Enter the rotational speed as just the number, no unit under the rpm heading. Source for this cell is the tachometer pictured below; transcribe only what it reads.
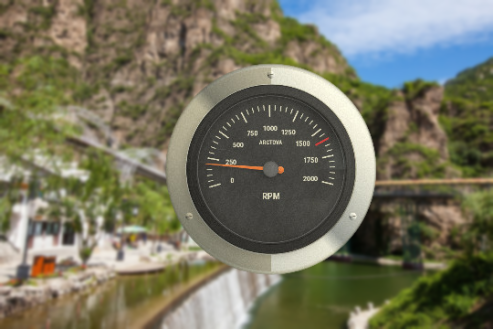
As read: 200
